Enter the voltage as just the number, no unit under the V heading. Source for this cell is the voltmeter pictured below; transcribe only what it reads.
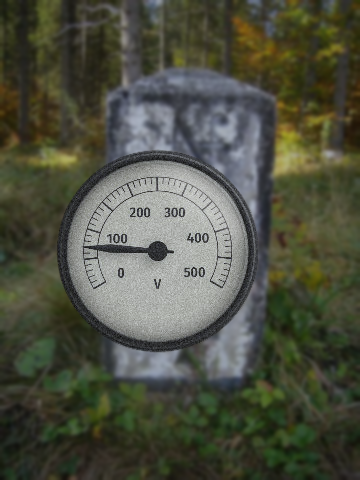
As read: 70
